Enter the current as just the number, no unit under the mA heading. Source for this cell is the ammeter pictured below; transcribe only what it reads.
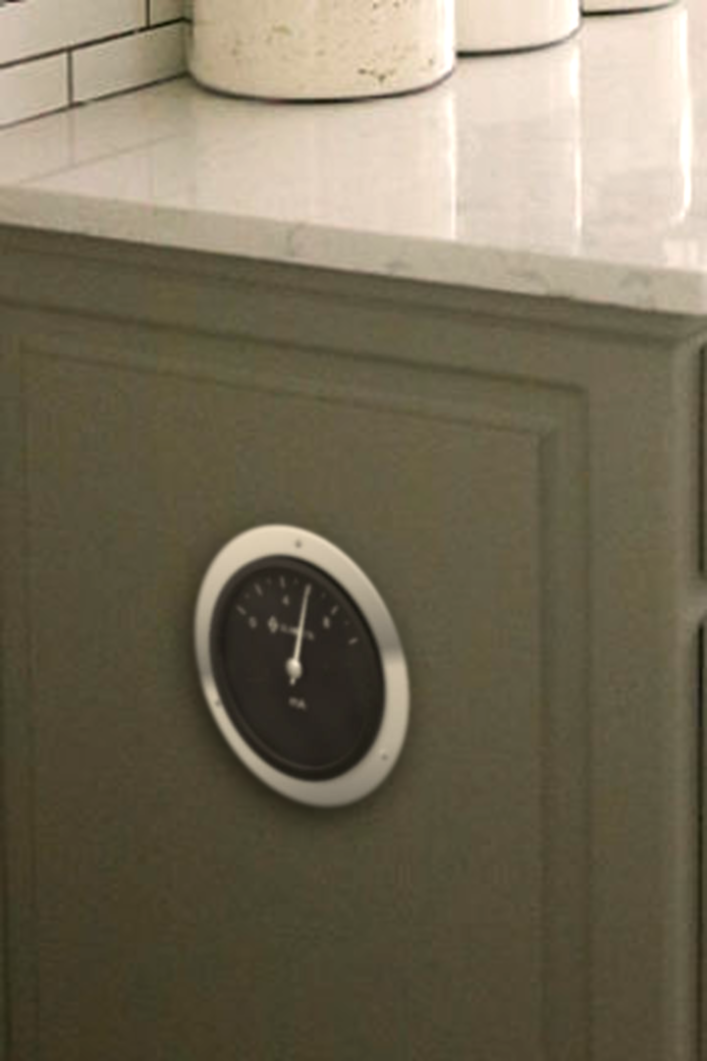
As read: 6
